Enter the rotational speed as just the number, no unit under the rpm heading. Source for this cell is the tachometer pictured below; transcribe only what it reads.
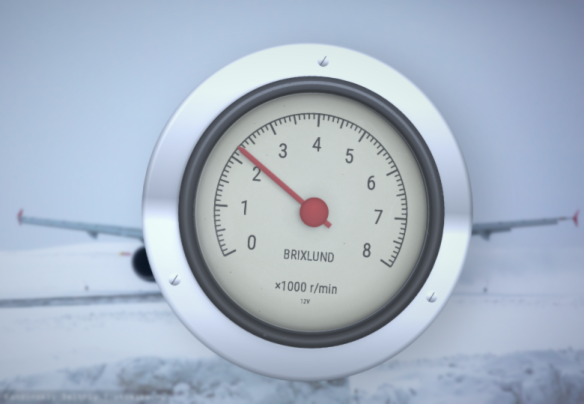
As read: 2200
